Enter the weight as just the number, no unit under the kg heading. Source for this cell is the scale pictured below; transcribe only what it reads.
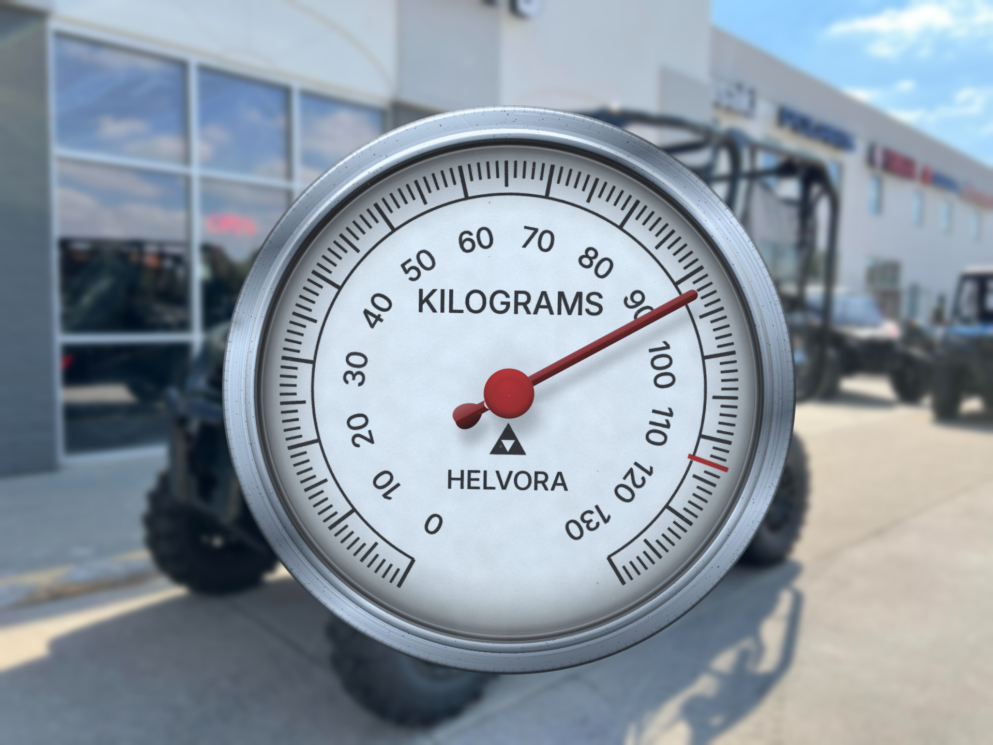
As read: 92
